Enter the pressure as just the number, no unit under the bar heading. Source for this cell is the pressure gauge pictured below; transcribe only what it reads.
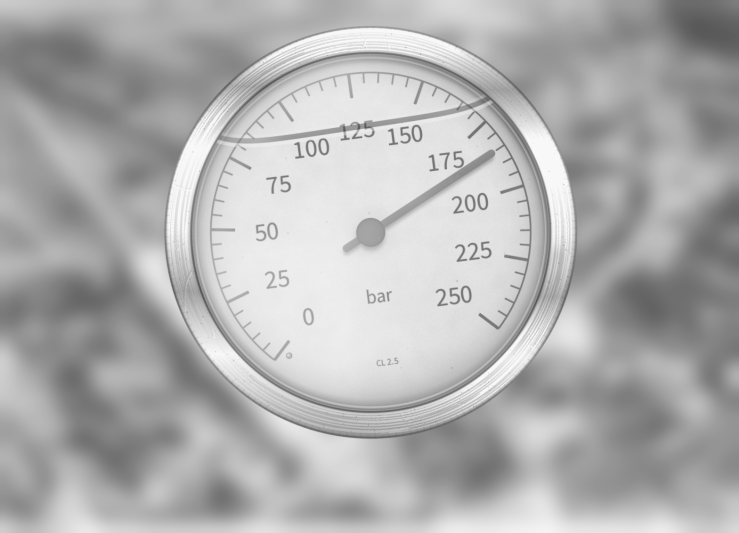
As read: 185
